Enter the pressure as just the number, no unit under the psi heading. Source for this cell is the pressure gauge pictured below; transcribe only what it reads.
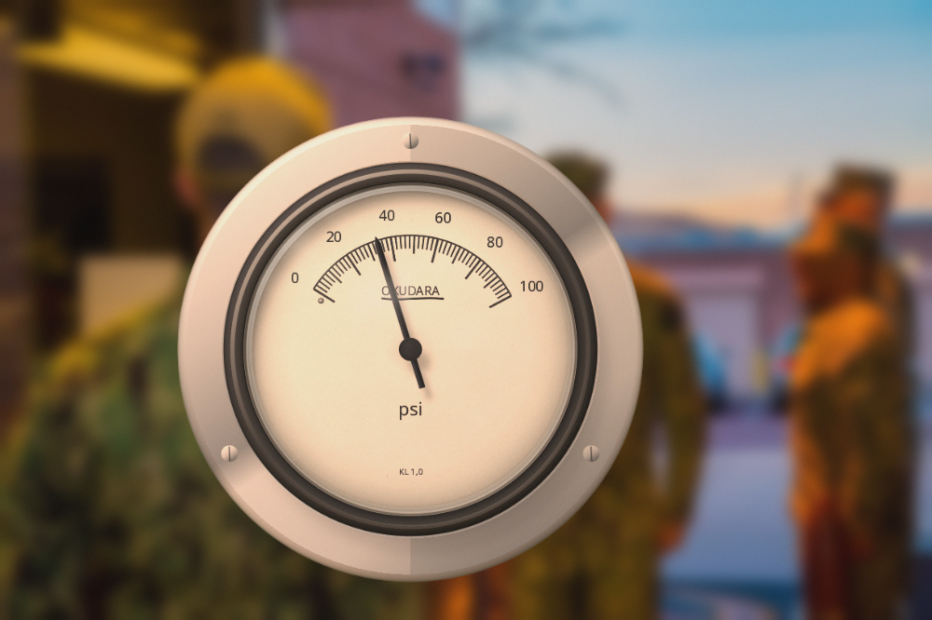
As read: 34
